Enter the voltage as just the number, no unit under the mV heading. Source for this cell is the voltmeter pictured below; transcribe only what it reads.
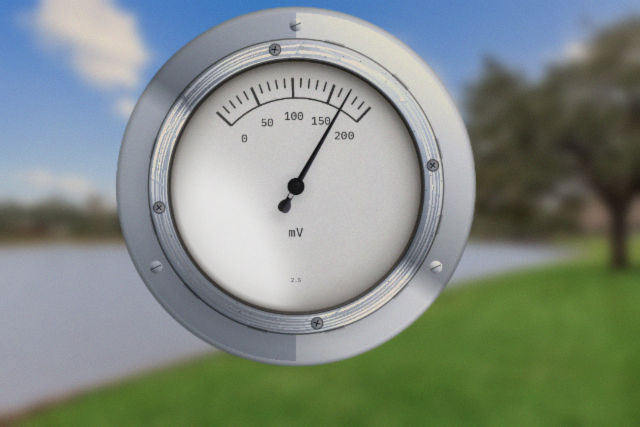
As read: 170
